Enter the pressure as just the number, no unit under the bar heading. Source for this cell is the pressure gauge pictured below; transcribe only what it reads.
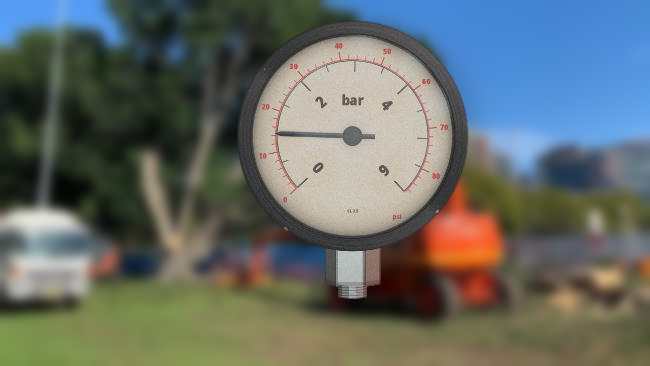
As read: 1
